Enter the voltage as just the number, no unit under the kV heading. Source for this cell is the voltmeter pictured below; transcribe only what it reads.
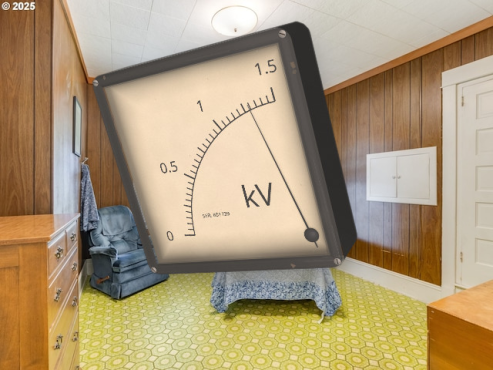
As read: 1.3
